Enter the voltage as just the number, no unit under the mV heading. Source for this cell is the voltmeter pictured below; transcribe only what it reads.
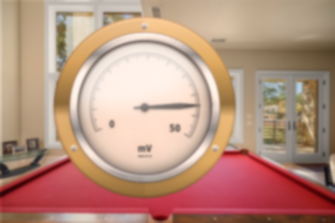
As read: 42.5
